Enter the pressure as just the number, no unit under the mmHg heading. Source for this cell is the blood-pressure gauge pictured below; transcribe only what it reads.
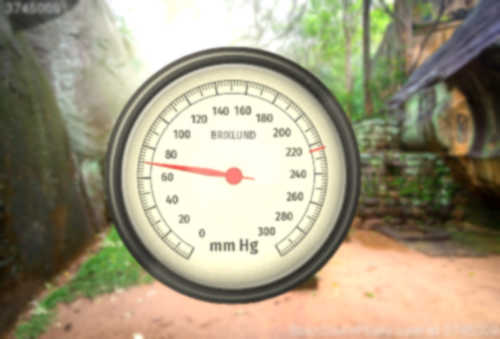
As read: 70
